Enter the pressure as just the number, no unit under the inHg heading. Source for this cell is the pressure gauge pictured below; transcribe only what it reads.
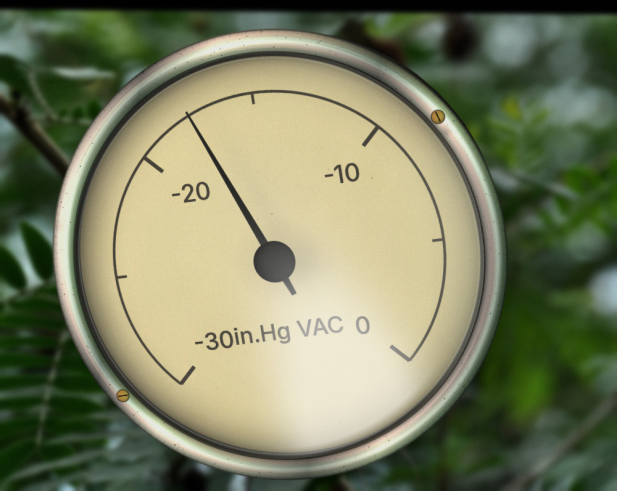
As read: -17.5
